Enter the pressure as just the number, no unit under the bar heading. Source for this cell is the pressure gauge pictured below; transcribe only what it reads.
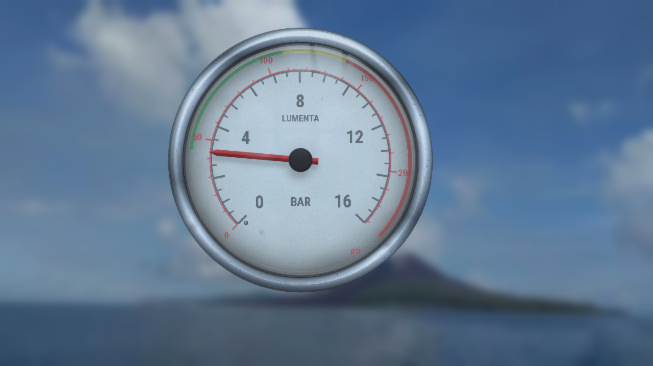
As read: 3
